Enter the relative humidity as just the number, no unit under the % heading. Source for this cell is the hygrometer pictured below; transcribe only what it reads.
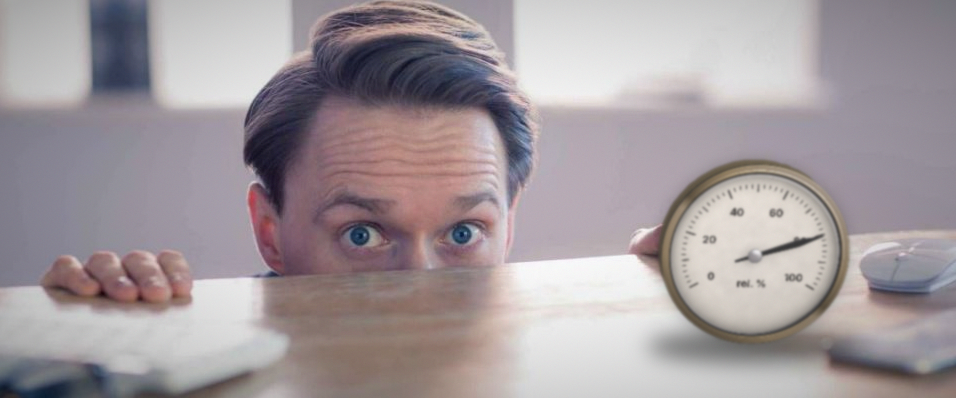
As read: 80
